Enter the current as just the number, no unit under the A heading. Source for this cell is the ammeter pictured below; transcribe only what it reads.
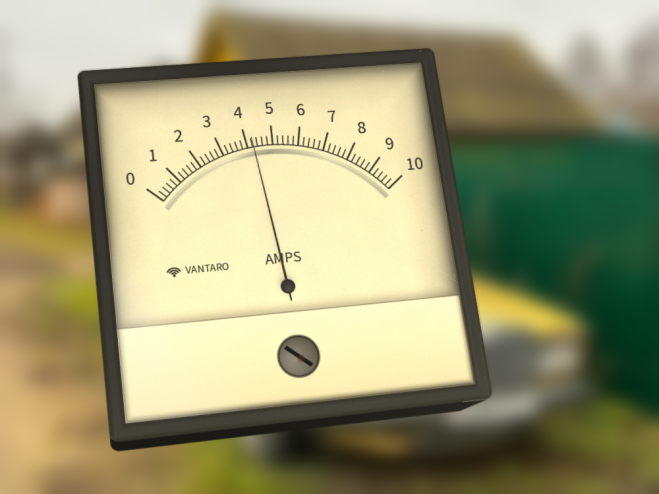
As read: 4.2
